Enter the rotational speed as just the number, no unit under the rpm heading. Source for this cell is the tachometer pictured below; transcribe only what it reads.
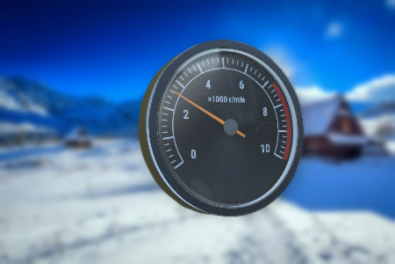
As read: 2600
